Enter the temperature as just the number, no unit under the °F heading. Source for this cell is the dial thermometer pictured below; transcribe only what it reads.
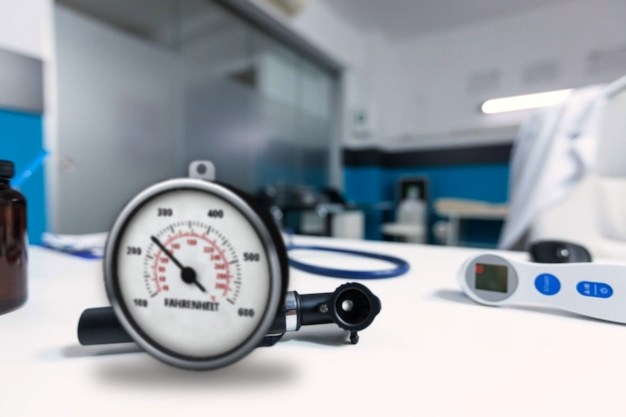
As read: 250
